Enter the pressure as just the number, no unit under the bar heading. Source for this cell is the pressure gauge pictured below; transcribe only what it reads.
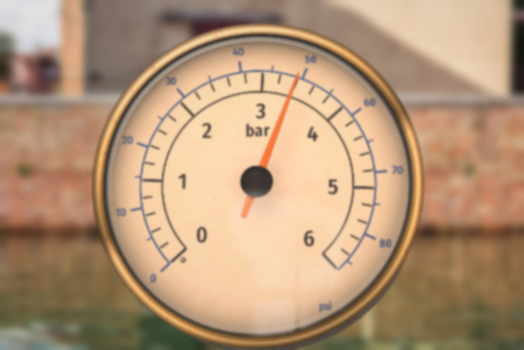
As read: 3.4
